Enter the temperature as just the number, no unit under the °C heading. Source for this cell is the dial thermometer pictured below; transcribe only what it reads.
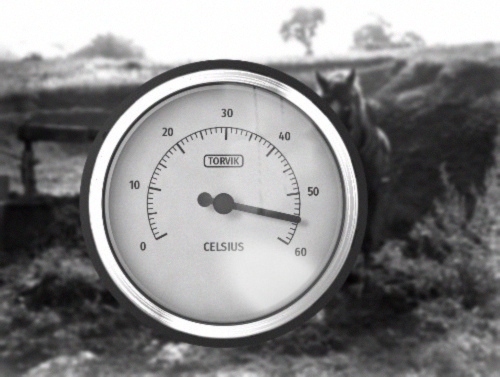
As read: 55
